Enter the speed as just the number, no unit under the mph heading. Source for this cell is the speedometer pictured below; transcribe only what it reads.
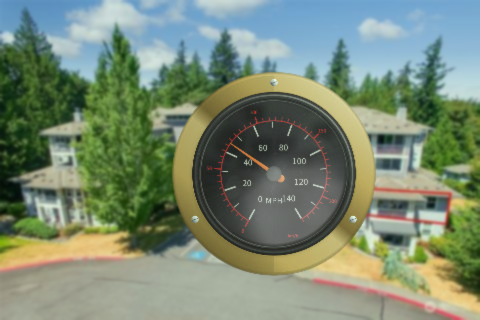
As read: 45
